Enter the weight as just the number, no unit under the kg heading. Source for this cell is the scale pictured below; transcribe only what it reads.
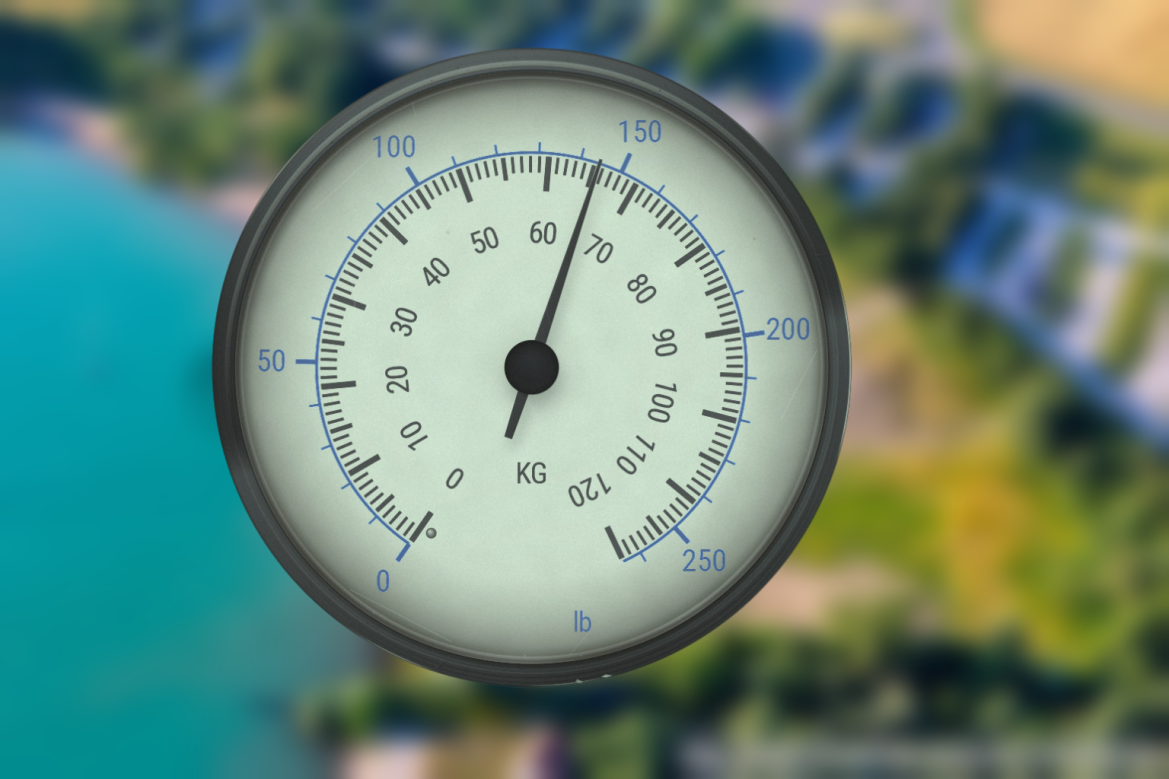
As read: 65.5
